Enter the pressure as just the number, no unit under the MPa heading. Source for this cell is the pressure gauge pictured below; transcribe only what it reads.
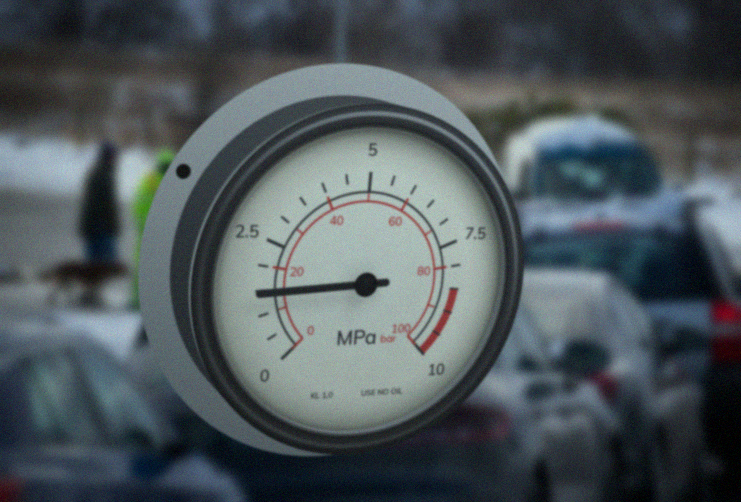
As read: 1.5
